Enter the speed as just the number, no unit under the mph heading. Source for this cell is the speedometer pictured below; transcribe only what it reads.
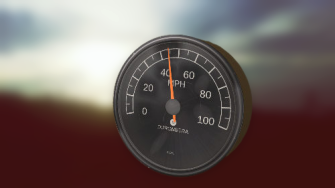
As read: 45
